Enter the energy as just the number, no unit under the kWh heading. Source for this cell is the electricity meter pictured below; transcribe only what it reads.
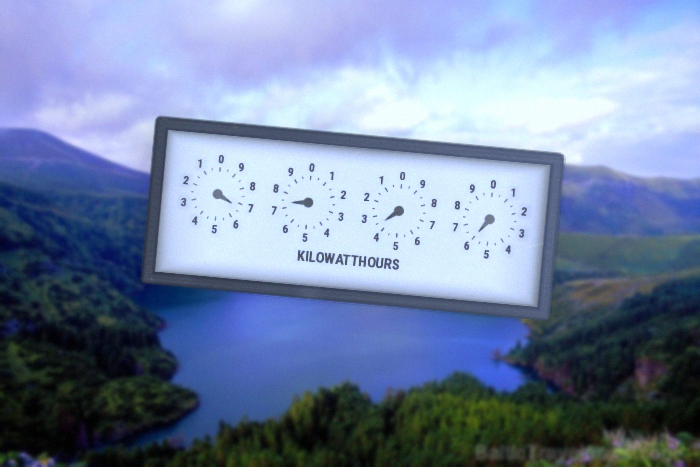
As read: 6736
